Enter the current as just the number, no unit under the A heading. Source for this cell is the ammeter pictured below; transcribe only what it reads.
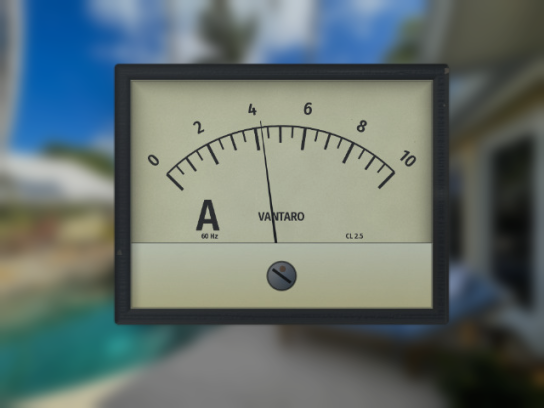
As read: 4.25
